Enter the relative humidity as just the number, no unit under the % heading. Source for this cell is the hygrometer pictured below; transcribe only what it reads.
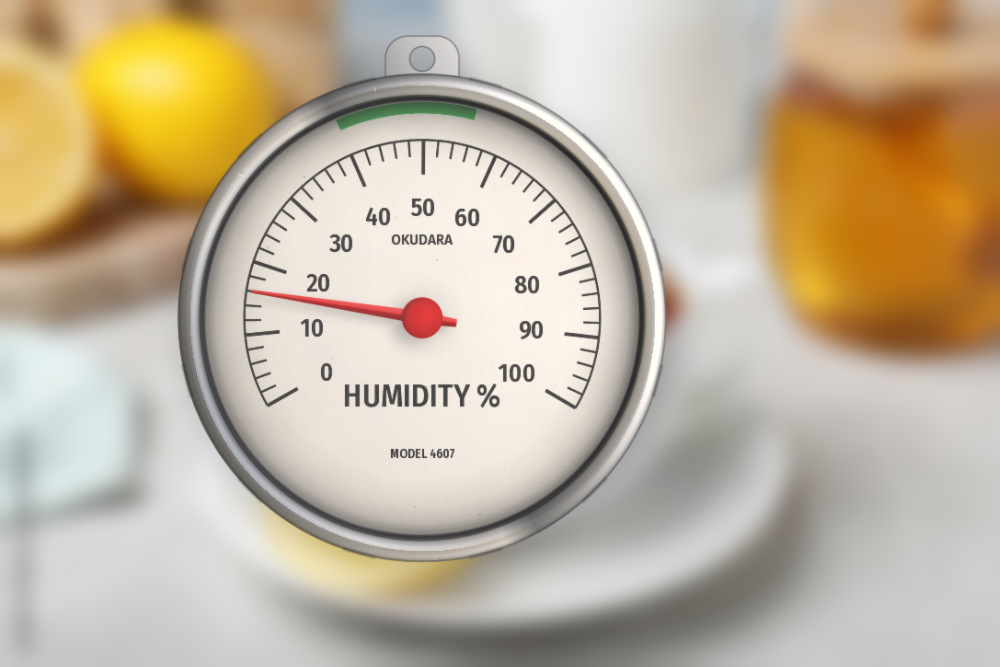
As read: 16
